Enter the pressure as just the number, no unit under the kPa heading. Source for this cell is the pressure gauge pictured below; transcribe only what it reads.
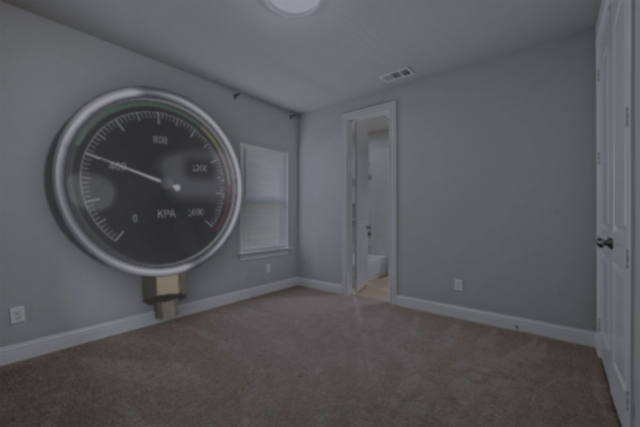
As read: 400
